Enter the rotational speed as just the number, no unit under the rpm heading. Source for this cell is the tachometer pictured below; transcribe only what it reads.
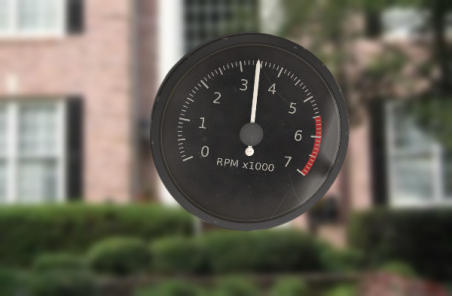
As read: 3400
